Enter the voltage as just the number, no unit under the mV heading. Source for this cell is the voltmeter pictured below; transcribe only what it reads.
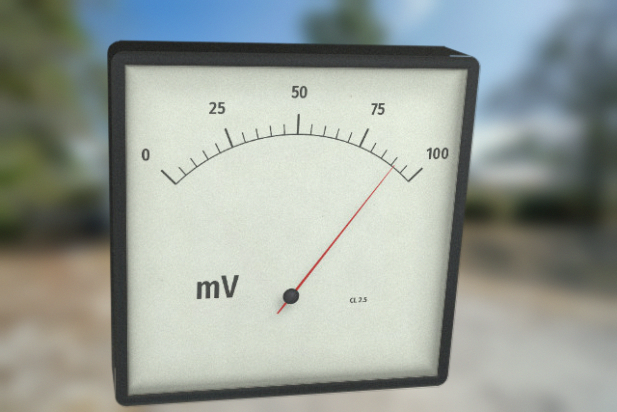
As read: 90
